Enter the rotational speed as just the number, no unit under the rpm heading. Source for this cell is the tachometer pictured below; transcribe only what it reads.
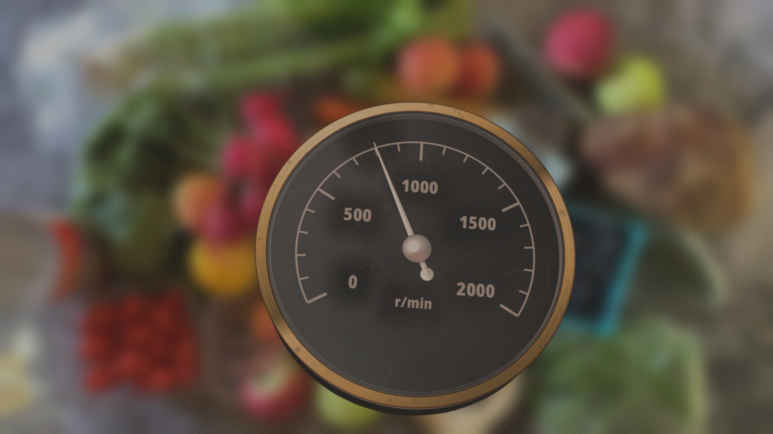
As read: 800
